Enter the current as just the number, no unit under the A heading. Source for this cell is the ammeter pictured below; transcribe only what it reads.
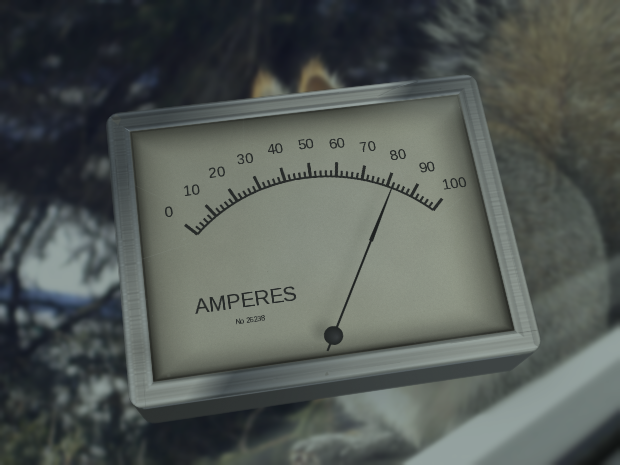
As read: 82
